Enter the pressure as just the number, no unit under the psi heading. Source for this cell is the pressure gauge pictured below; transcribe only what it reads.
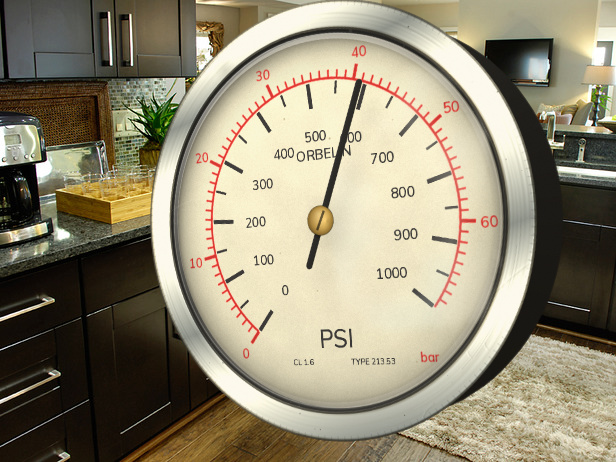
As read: 600
